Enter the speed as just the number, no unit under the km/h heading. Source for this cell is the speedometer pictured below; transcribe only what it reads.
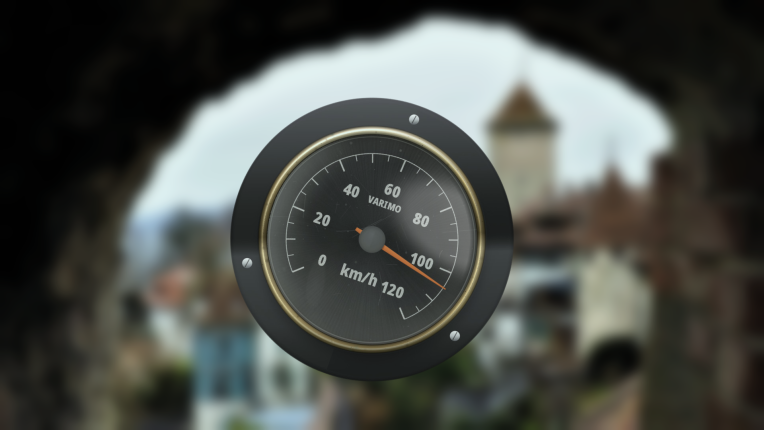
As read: 105
